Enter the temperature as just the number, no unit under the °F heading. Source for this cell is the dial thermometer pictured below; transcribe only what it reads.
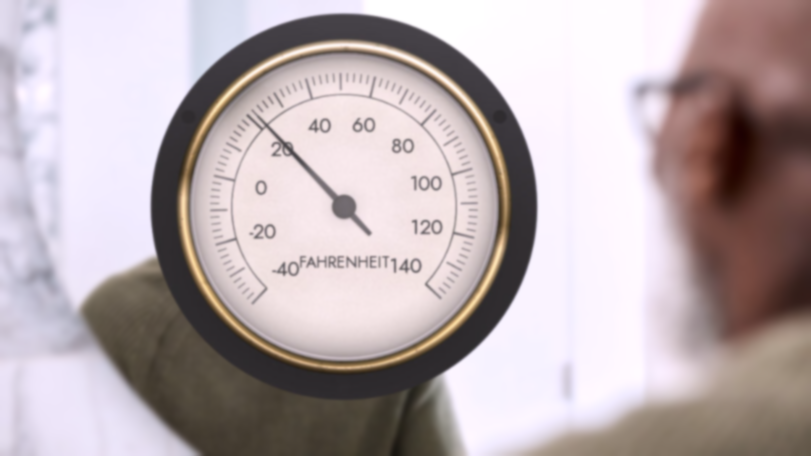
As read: 22
